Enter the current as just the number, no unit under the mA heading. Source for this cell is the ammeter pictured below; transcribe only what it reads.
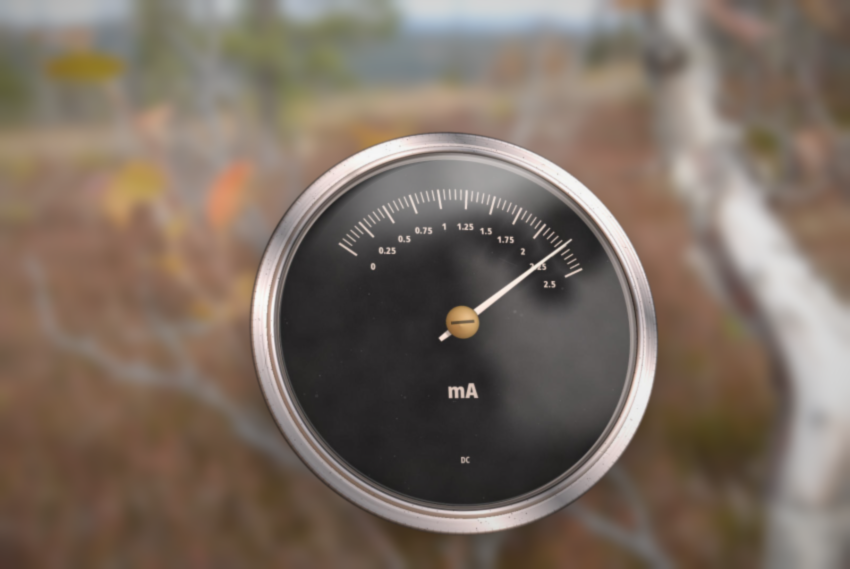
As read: 2.25
